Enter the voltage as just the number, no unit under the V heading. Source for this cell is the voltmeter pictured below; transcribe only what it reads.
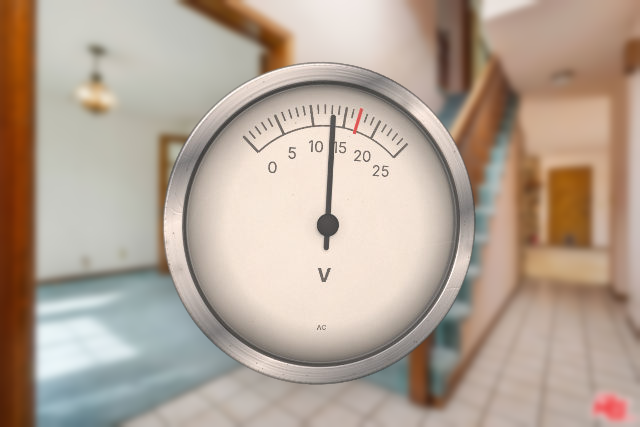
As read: 13
